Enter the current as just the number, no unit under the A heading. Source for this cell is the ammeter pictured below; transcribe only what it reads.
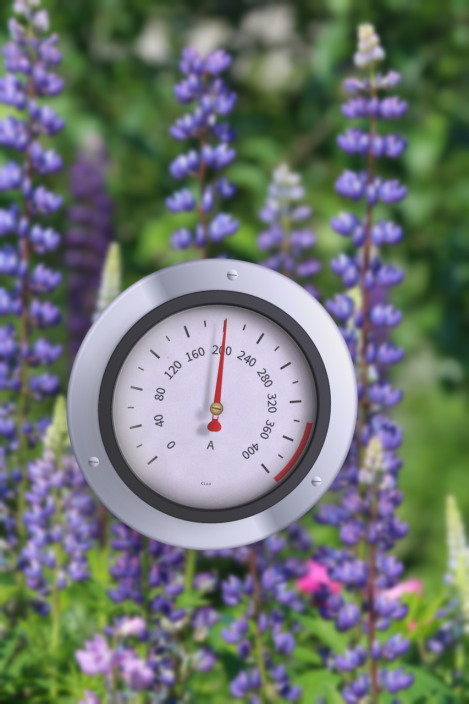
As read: 200
